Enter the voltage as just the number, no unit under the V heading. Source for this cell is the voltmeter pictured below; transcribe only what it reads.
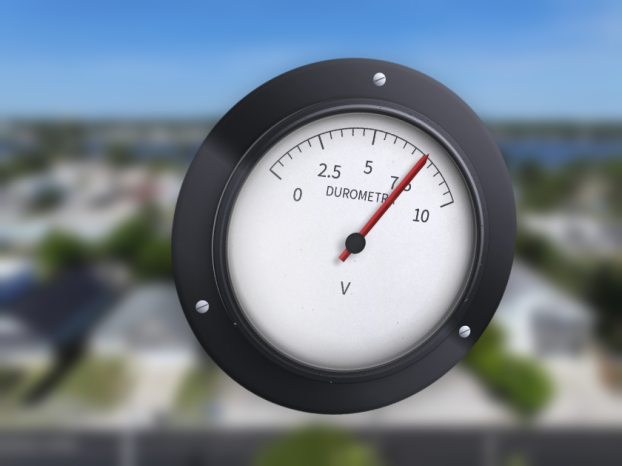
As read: 7.5
